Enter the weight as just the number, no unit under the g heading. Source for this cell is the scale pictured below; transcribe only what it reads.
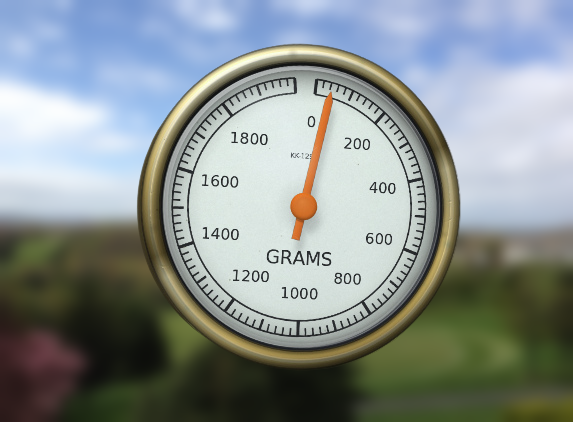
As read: 40
